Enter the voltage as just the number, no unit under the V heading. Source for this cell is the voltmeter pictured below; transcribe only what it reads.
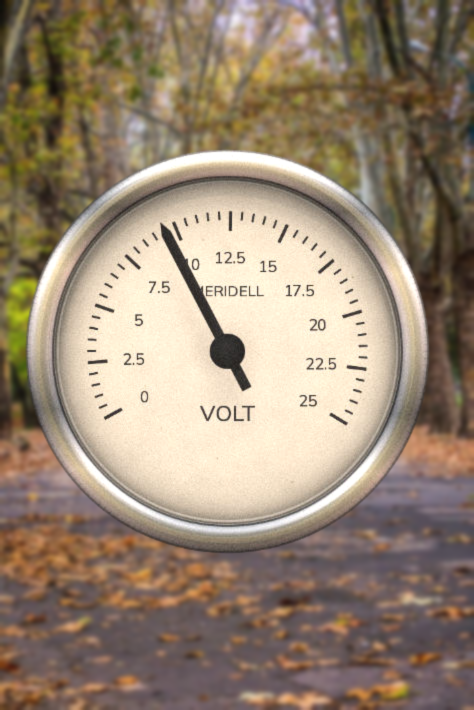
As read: 9.5
